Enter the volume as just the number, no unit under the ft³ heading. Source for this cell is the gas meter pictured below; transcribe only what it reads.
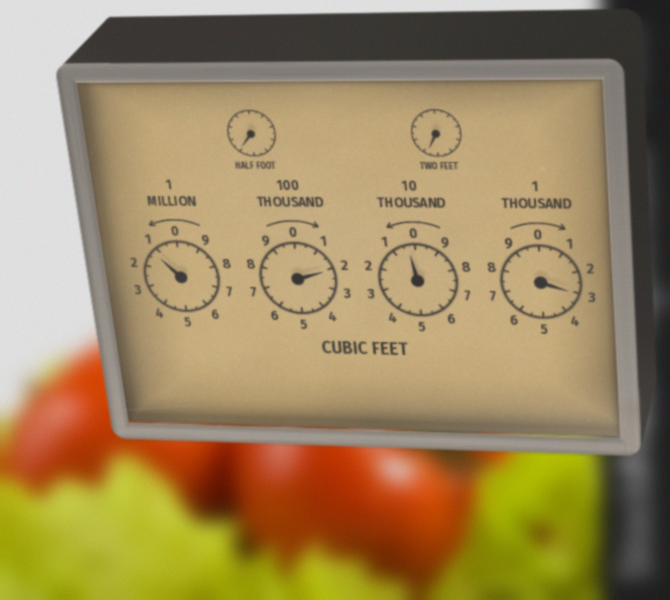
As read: 120300
